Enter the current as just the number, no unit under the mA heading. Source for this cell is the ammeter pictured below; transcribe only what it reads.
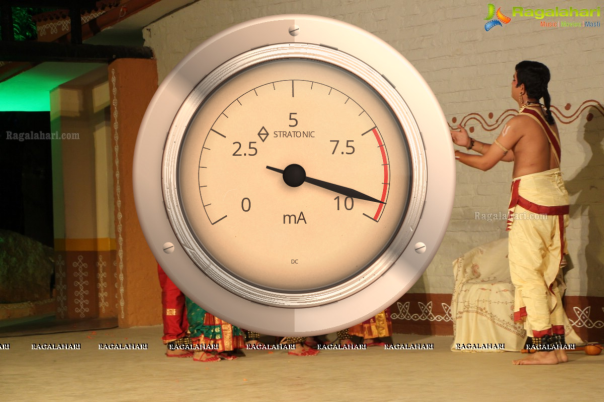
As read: 9.5
